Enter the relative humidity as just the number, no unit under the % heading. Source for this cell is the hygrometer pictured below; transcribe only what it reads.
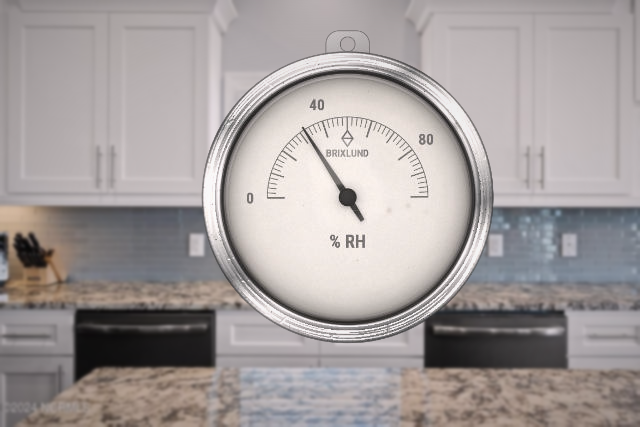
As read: 32
